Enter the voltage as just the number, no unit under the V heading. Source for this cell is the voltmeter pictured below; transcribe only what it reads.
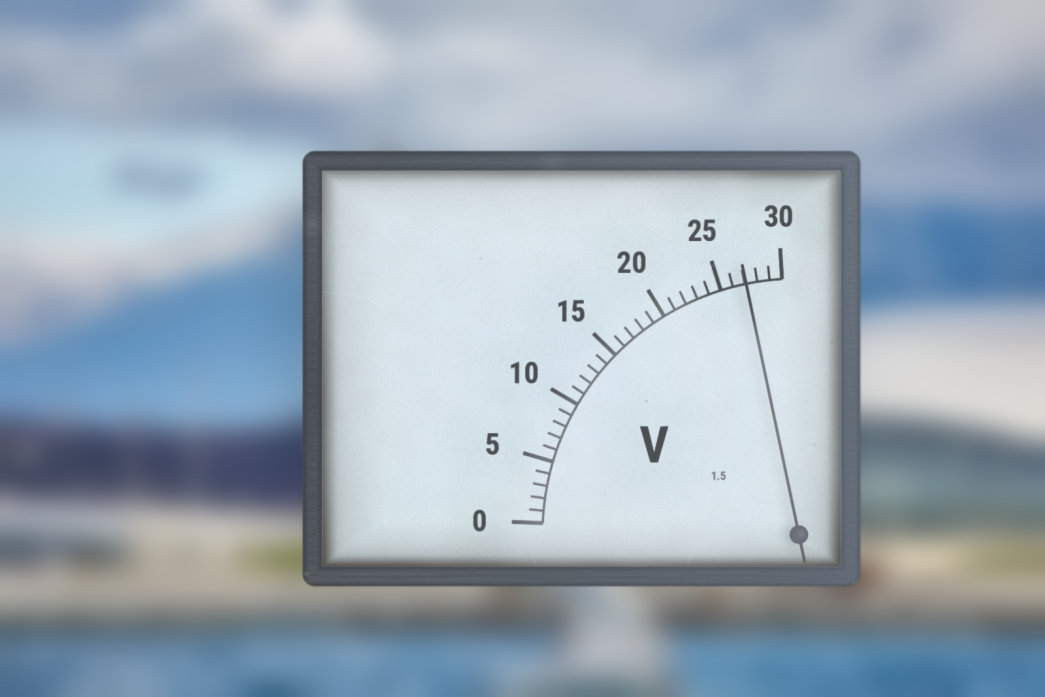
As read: 27
